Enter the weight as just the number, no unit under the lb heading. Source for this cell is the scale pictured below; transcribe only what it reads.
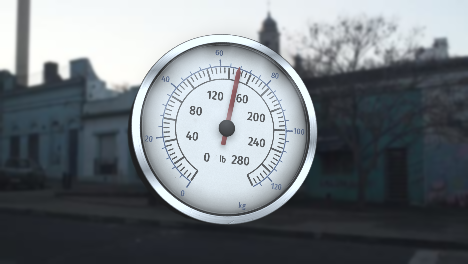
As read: 148
